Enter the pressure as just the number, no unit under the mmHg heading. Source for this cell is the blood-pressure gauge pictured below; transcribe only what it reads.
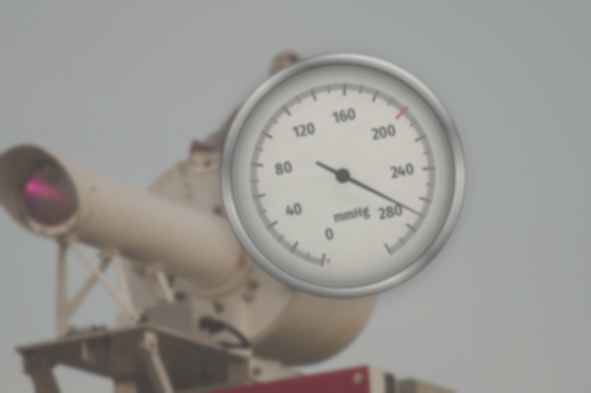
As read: 270
